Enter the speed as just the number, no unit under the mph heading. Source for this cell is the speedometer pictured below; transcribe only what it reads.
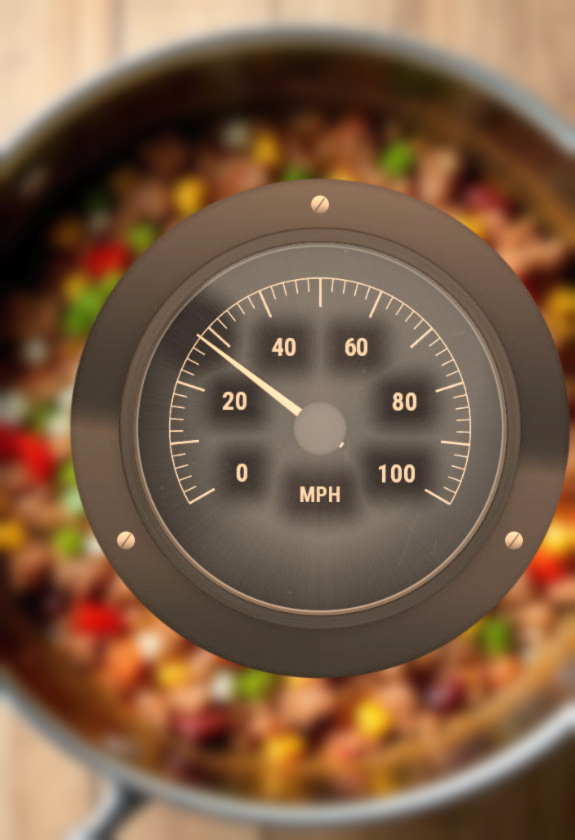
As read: 28
